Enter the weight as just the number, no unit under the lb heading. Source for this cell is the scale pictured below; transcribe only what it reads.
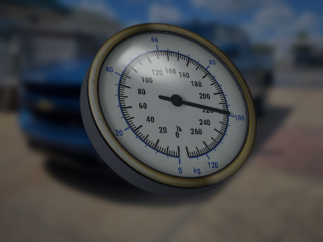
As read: 220
